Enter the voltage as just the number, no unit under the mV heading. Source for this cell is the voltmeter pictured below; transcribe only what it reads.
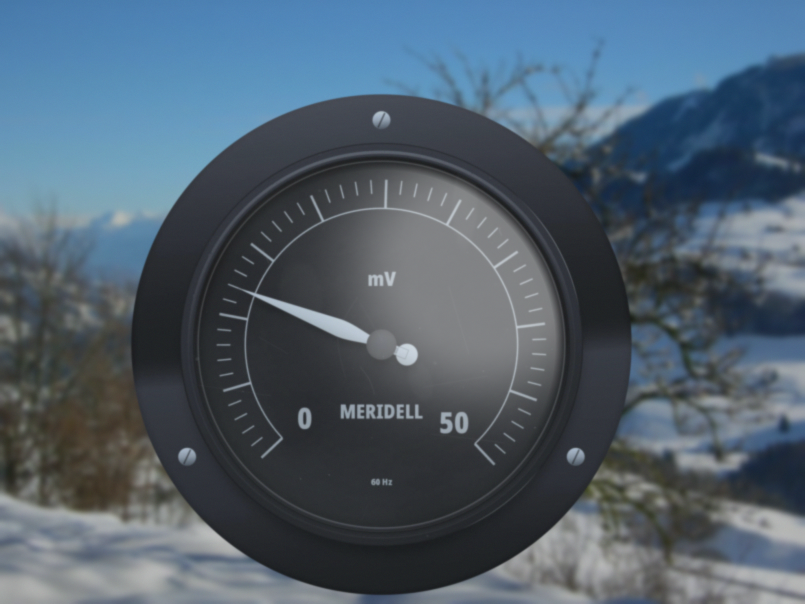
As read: 12
